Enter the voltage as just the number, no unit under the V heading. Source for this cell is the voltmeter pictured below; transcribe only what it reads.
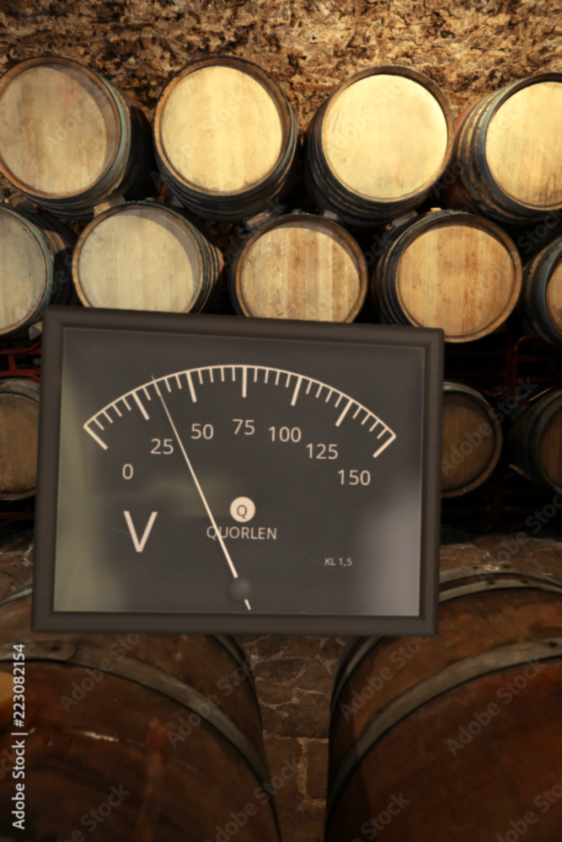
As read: 35
